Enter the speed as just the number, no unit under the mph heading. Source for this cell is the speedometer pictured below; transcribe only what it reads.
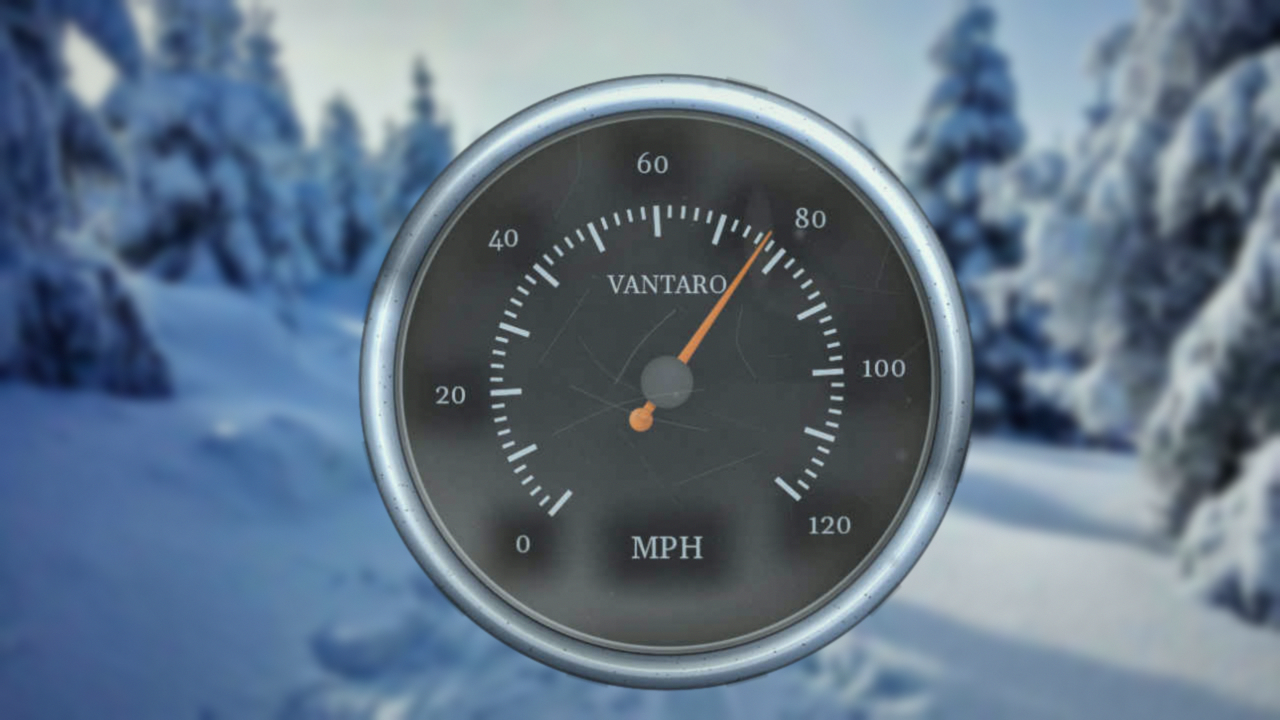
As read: 77
